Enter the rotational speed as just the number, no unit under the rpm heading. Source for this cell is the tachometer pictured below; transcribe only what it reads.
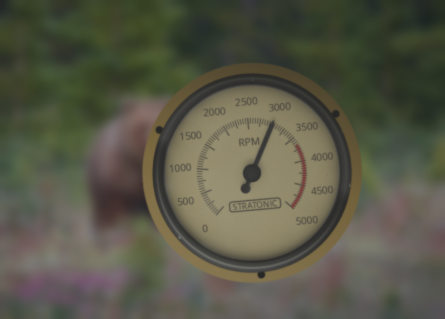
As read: 3000
